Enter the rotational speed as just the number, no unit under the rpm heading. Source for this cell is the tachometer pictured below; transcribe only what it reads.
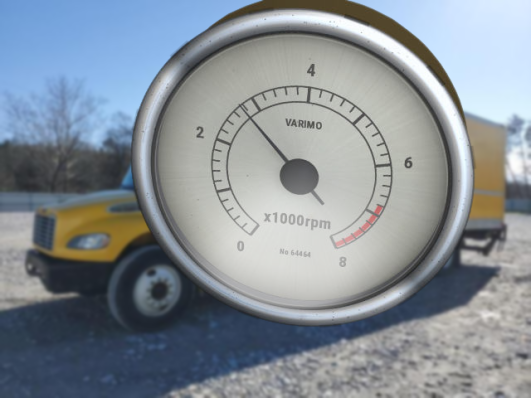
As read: 2800
